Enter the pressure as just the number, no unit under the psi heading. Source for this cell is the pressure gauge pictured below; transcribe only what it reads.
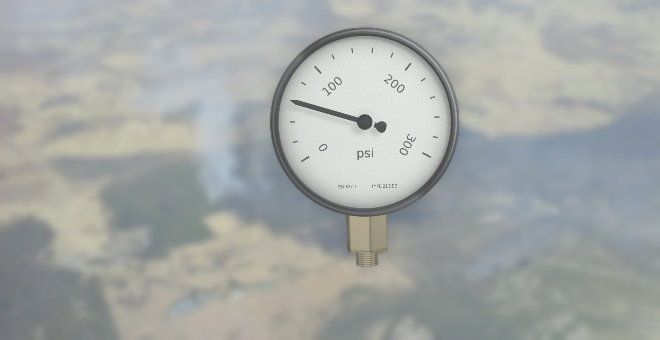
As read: 60
